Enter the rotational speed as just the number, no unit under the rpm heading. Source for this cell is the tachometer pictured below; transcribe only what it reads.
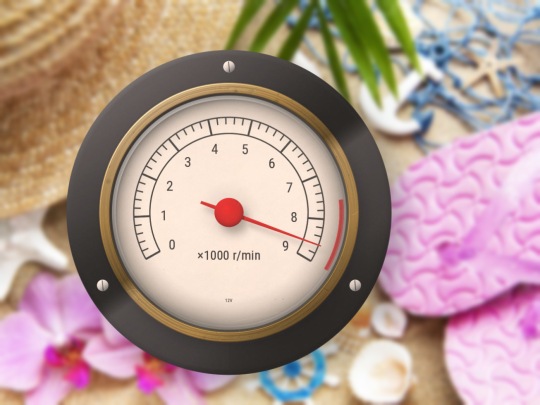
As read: 8600
